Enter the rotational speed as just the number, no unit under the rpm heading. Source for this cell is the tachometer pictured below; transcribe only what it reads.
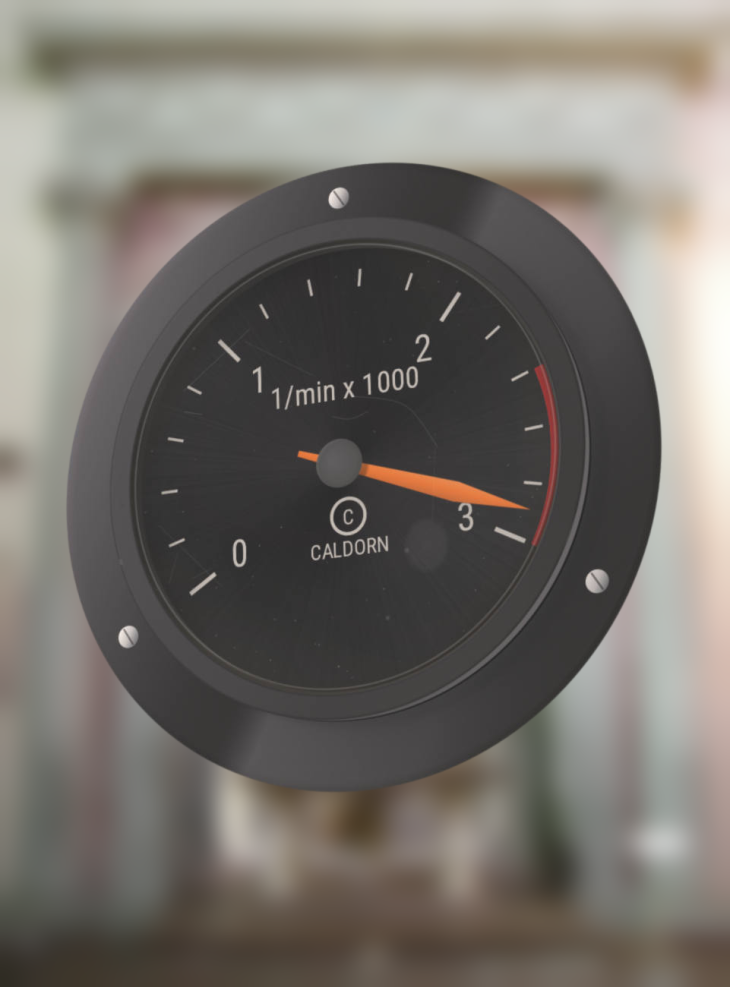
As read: 2900
